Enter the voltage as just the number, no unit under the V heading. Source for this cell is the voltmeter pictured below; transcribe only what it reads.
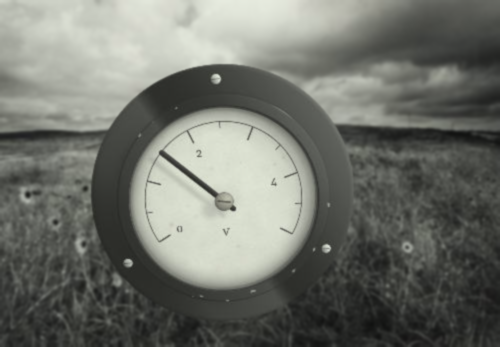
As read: 1.5
